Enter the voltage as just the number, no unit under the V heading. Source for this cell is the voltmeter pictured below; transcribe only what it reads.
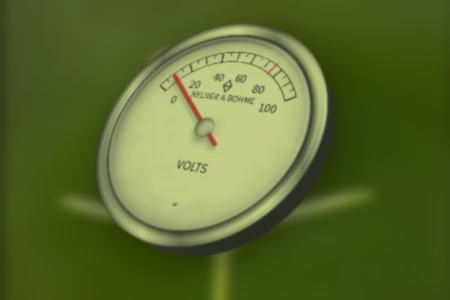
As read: 10
